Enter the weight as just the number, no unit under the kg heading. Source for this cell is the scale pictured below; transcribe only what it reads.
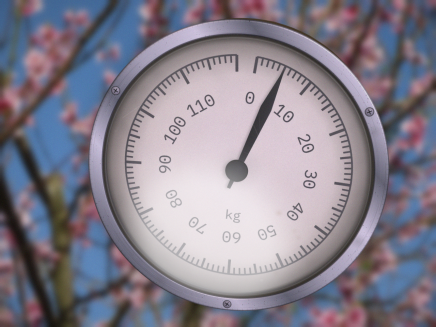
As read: 5
